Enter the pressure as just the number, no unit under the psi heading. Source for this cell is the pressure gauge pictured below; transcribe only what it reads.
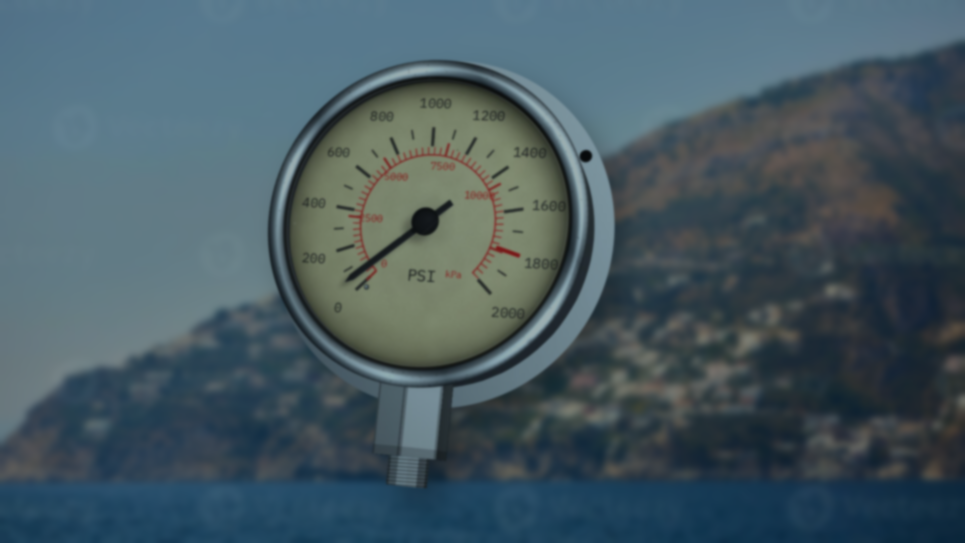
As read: 50
